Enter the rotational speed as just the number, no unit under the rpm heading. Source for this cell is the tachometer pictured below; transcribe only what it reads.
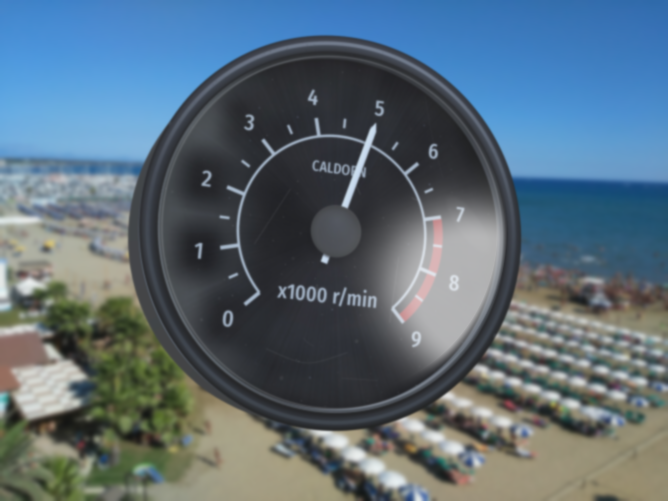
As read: 5000
